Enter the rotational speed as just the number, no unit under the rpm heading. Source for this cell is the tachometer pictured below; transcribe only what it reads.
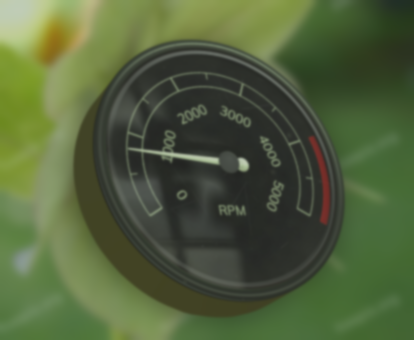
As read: 750
